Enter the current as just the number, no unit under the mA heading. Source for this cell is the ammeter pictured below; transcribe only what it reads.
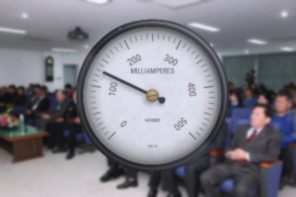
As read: 130
